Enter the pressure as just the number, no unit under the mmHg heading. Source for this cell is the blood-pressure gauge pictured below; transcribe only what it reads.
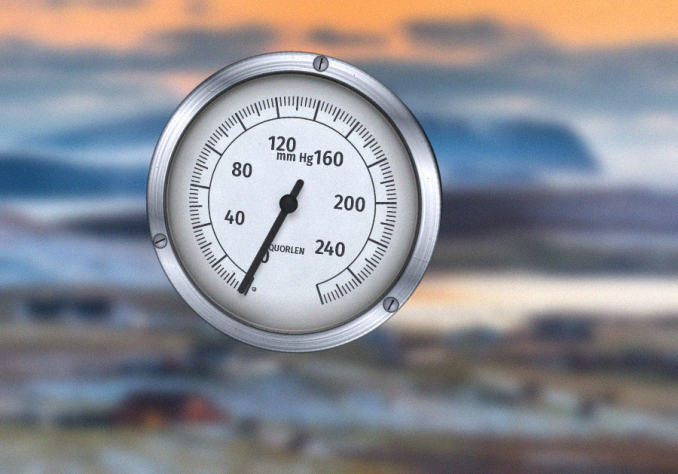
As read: 2
